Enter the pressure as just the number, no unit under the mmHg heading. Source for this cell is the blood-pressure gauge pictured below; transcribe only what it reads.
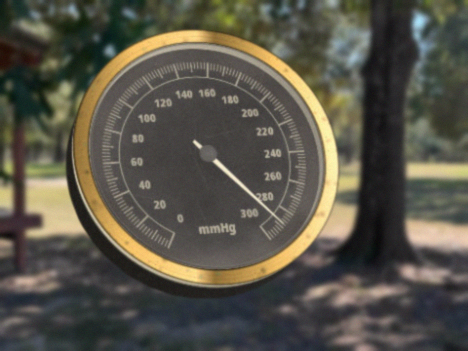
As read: 290
